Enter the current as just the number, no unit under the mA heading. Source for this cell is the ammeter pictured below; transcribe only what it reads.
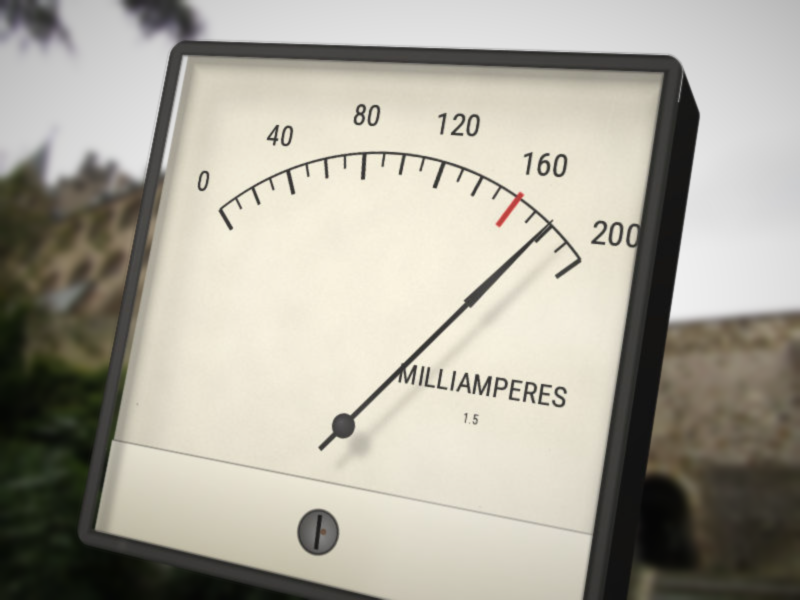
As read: 180
